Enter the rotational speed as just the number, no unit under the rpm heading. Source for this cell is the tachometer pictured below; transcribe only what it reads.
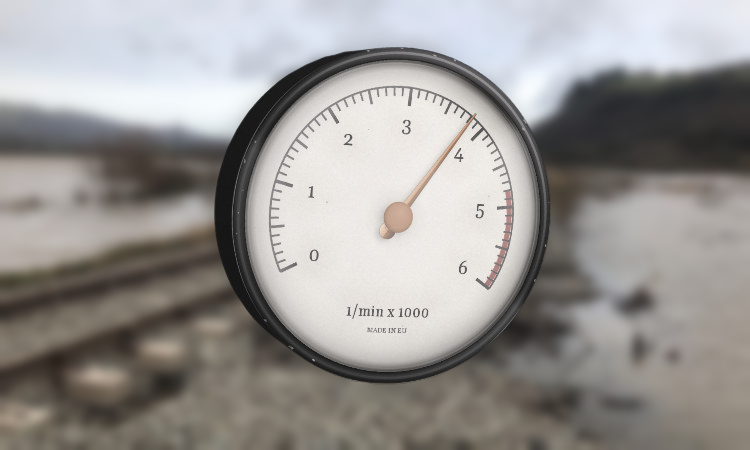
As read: 3800
